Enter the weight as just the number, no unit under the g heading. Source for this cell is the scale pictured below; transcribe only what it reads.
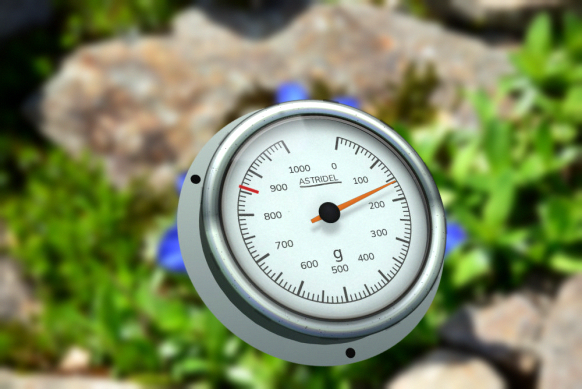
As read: 160
